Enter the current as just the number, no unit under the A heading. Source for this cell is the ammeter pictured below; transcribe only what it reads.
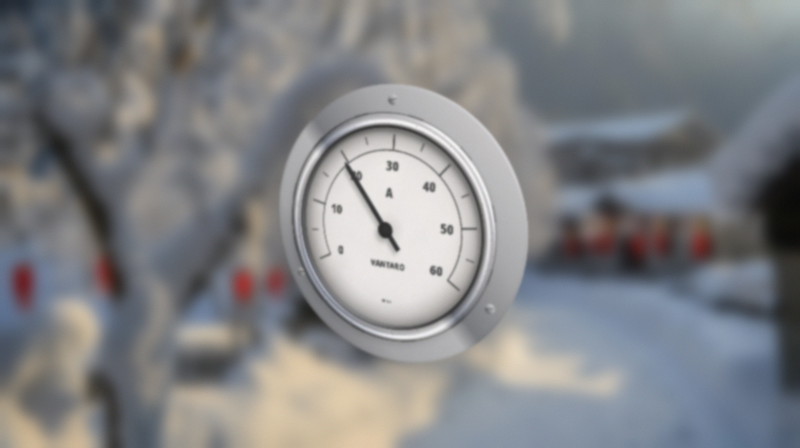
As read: 20
